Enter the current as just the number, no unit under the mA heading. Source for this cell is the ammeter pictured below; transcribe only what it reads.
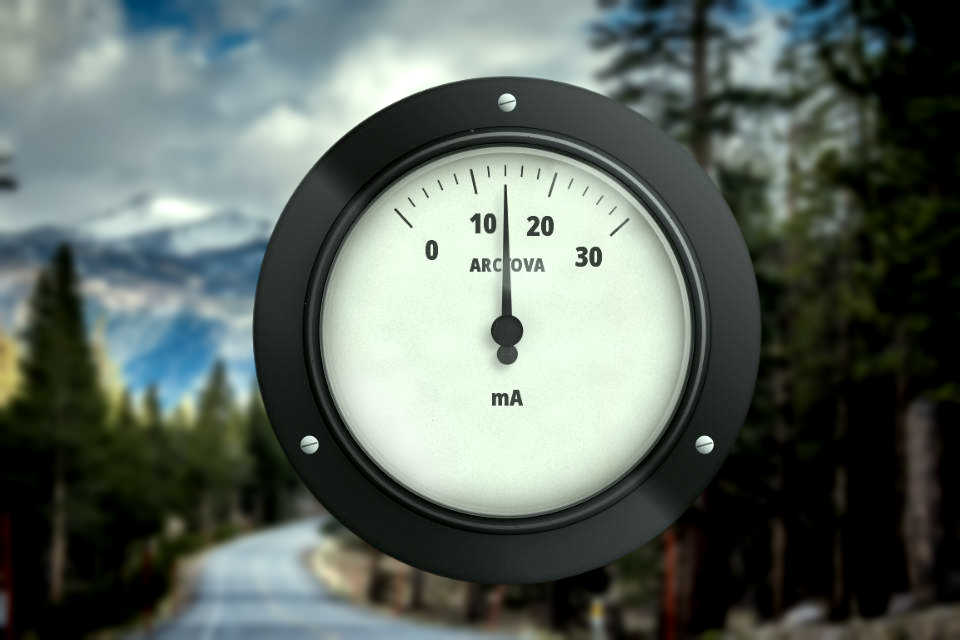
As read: 14
